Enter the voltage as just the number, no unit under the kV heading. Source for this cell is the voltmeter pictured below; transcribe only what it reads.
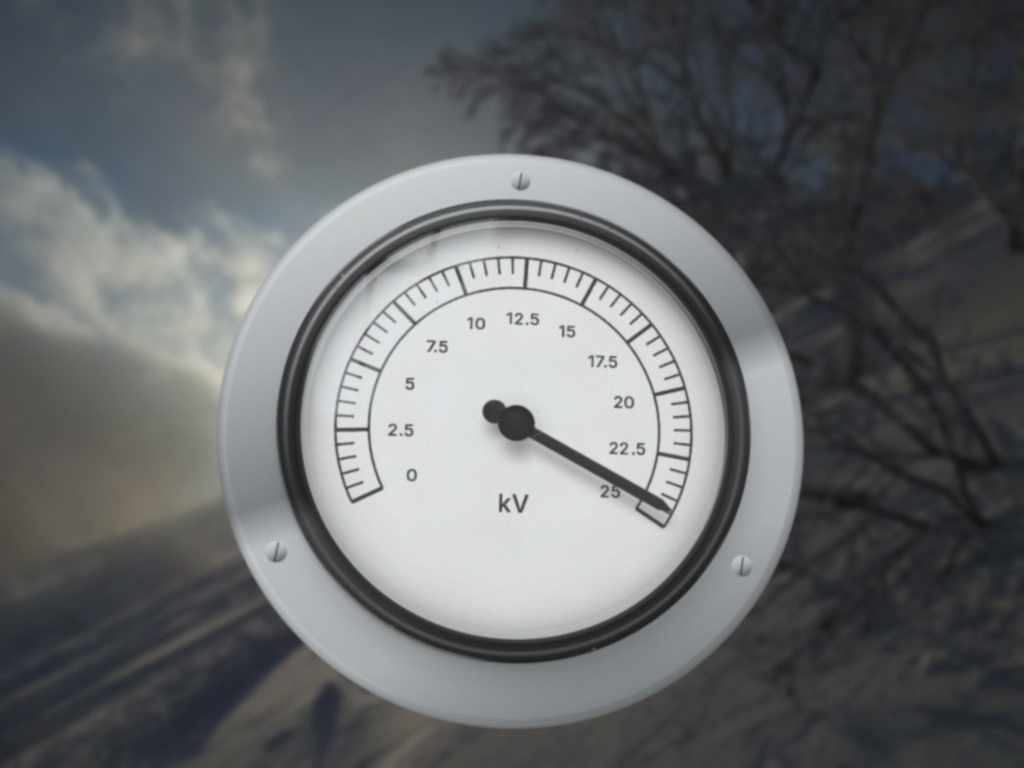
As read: 24.5
